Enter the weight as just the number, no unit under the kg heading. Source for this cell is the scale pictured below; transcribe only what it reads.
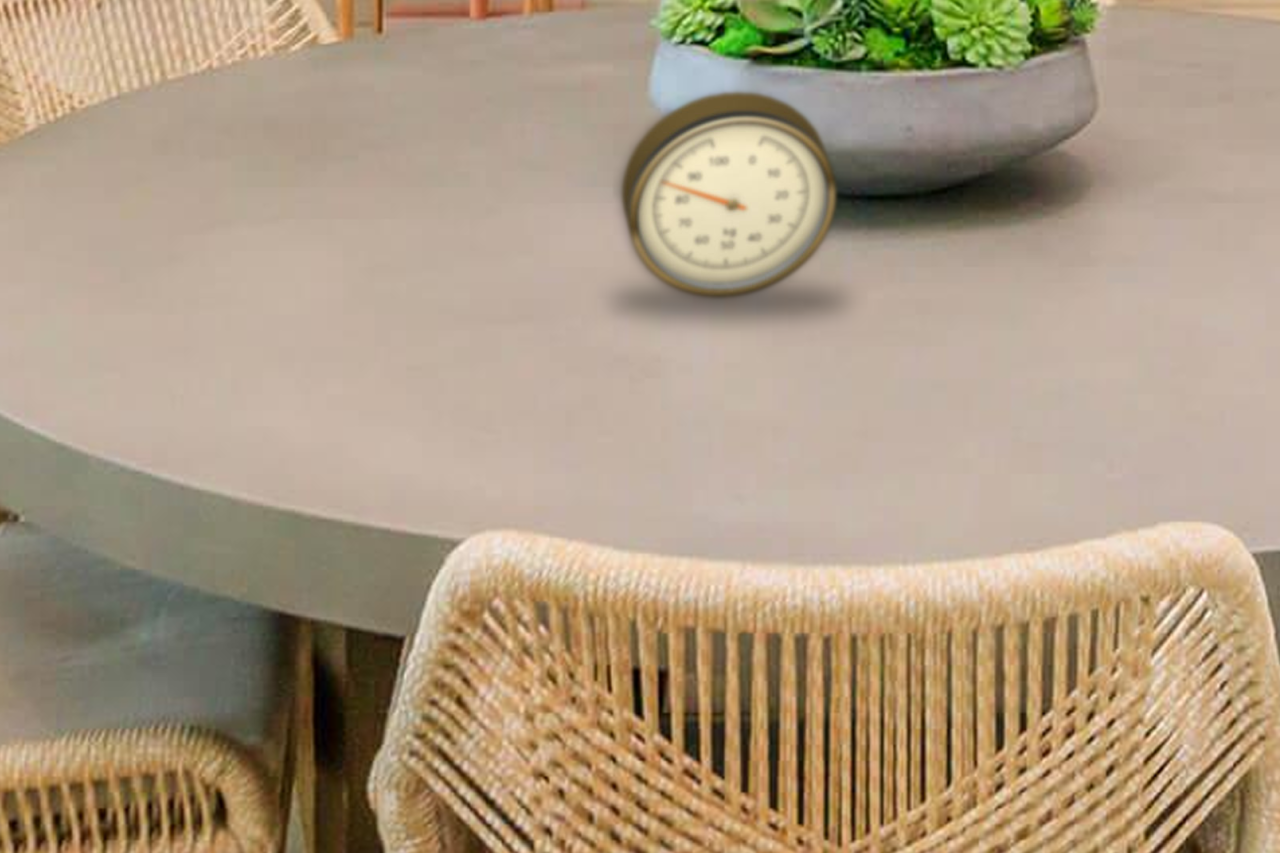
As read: 85
